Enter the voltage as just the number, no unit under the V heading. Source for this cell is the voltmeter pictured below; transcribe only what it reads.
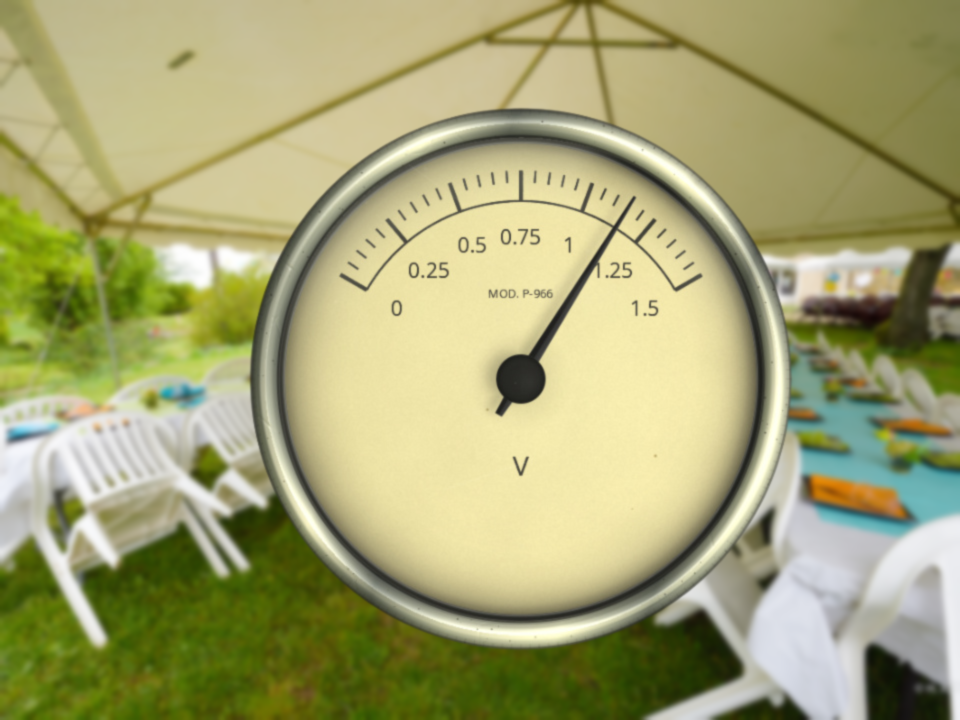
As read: 1.15
